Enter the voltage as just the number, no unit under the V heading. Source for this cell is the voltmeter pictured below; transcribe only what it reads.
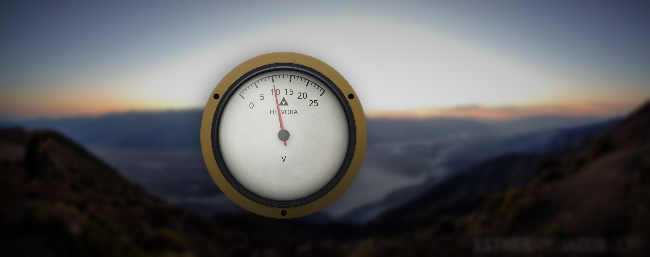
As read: 10
